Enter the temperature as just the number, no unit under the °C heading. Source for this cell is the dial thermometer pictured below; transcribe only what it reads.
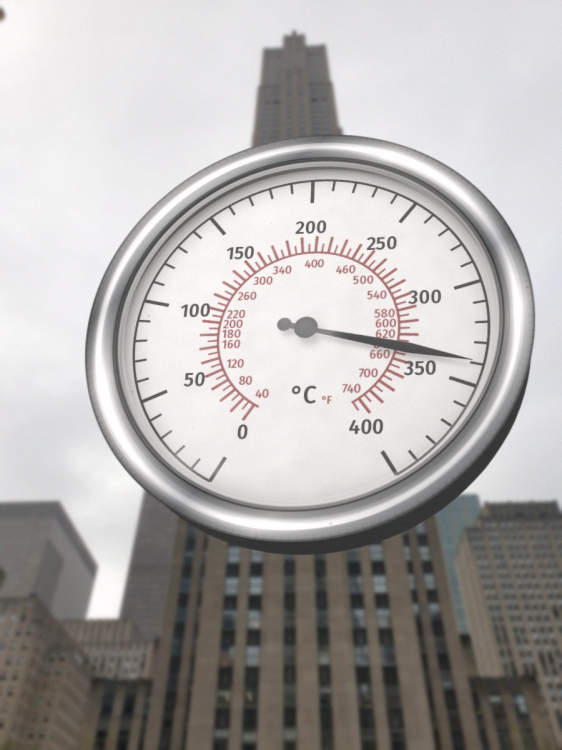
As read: 340
